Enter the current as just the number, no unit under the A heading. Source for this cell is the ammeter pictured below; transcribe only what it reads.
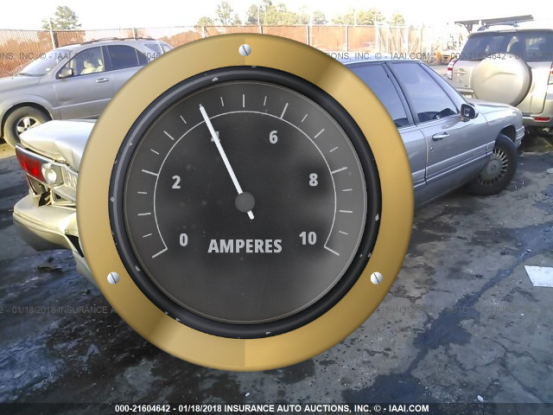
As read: 4
